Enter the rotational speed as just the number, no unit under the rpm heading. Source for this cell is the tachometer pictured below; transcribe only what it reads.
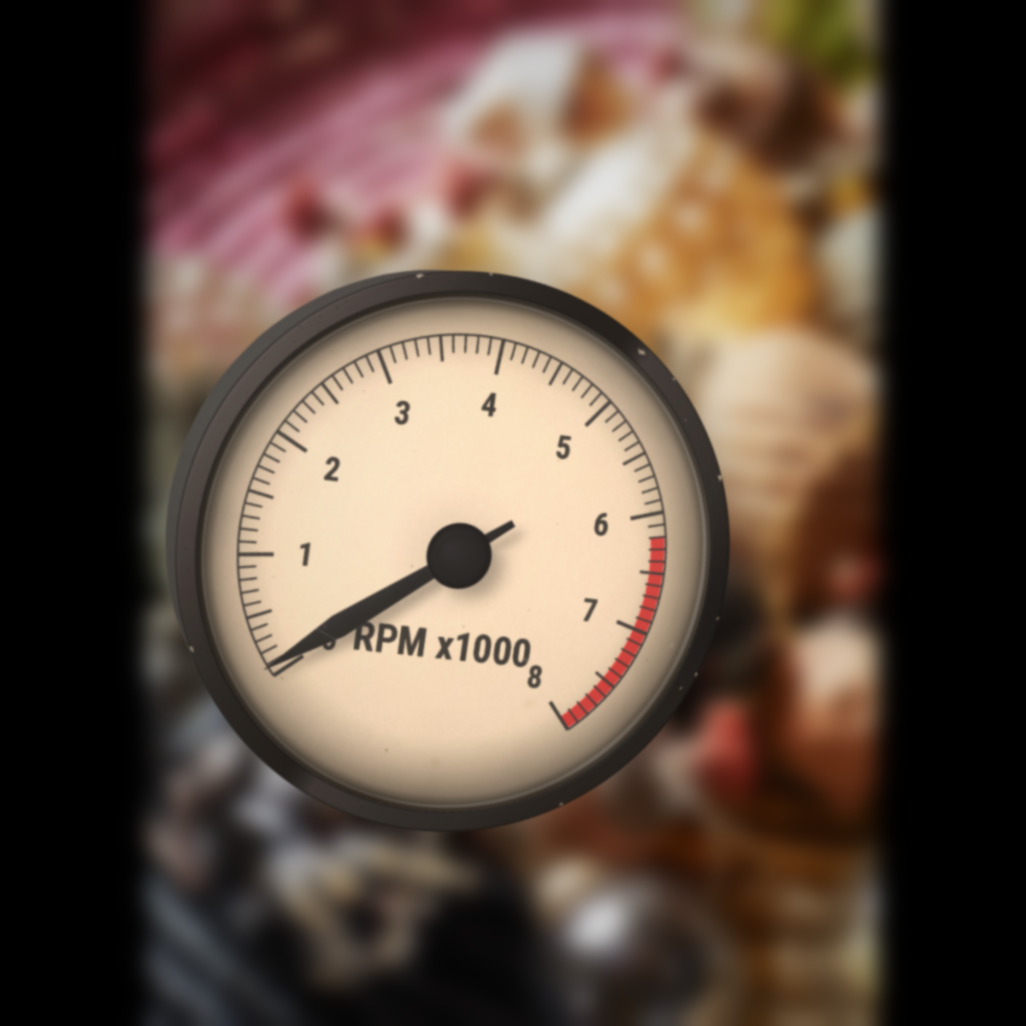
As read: 100
